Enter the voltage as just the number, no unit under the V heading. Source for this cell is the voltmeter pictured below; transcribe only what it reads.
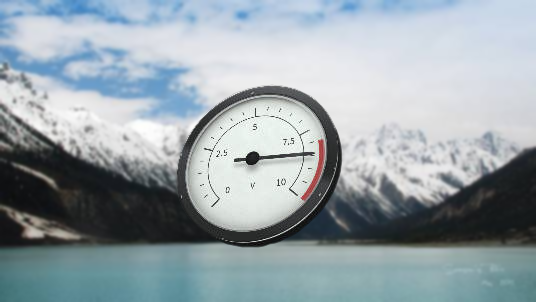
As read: 8.5
